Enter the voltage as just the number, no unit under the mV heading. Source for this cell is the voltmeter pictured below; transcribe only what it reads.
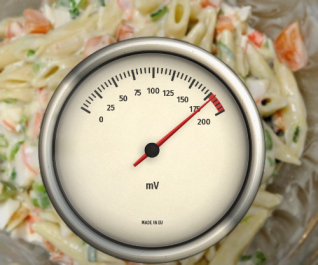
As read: 180
